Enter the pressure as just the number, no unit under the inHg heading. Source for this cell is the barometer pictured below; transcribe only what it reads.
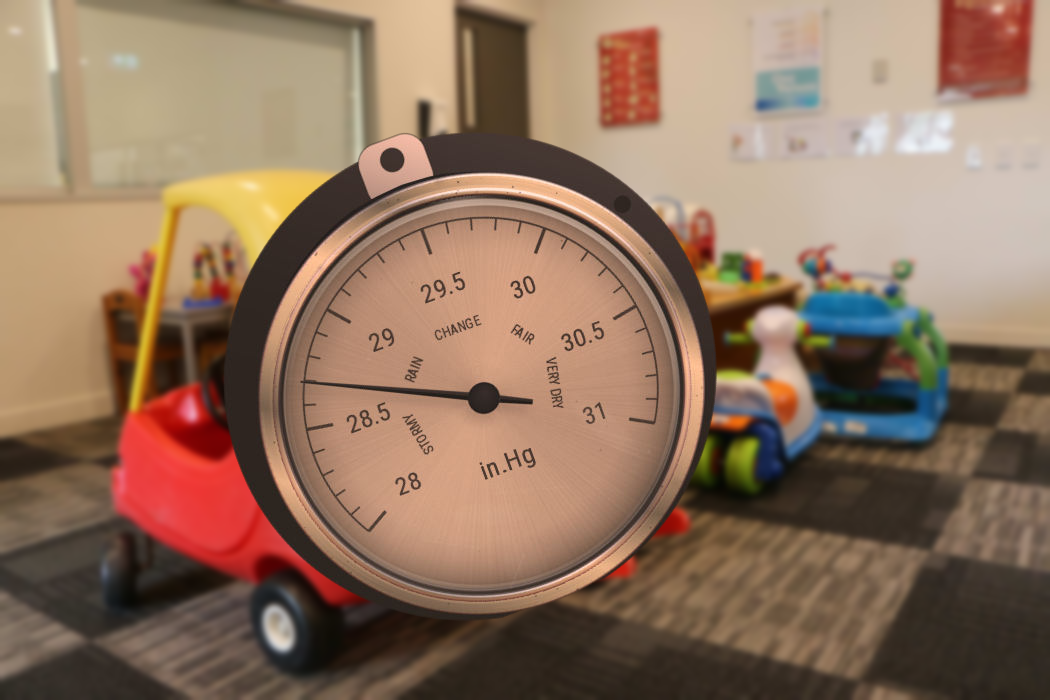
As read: 28.7
